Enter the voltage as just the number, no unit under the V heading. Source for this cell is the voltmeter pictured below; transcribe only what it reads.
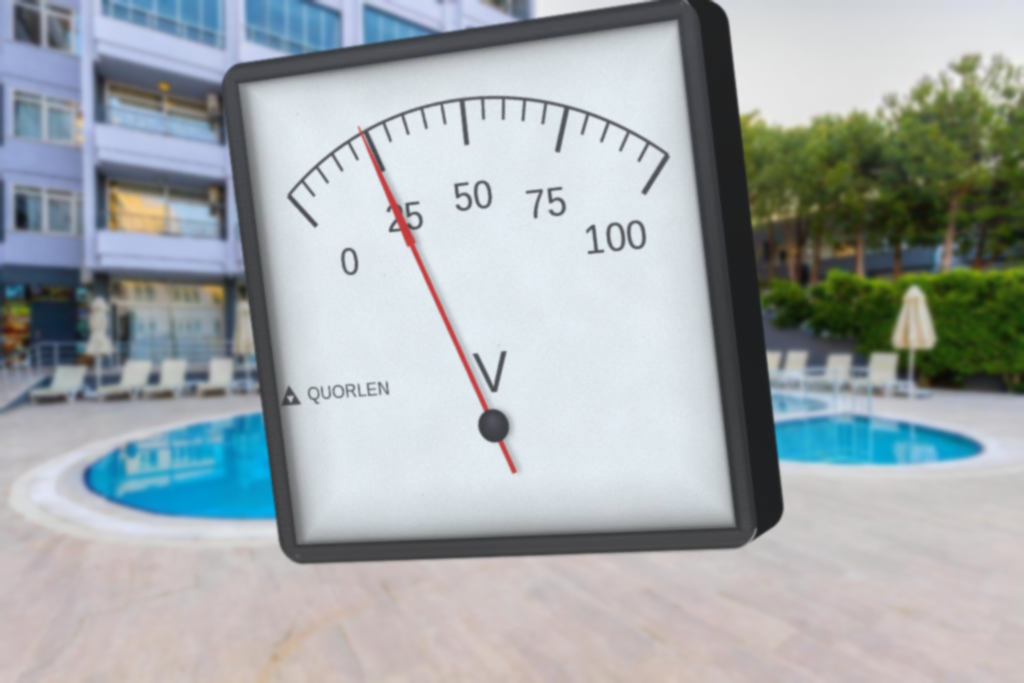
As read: 25
